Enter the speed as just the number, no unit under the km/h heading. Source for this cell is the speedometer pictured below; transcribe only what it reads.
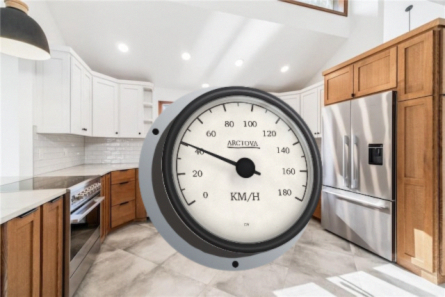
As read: 40
